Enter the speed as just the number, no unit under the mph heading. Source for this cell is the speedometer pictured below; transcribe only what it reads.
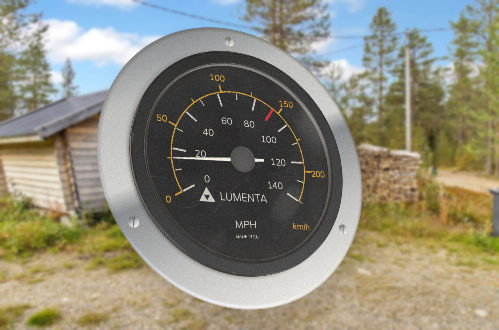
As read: 15
